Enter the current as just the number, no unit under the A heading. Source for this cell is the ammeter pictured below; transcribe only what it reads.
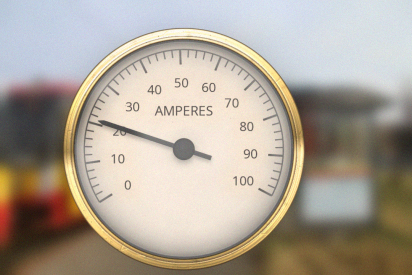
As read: 21
